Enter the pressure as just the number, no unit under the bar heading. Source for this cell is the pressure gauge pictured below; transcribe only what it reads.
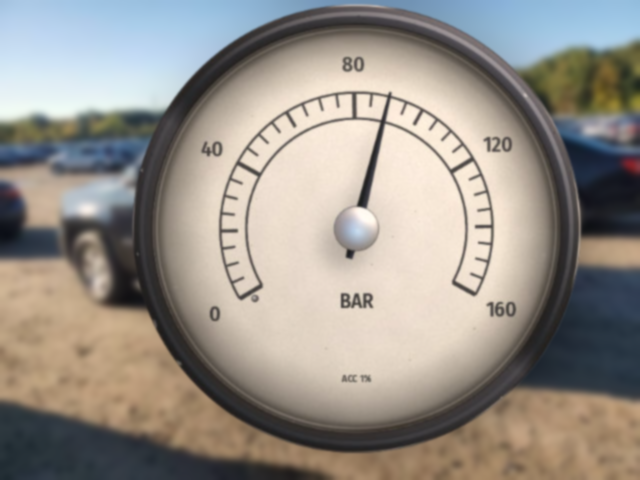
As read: 90
